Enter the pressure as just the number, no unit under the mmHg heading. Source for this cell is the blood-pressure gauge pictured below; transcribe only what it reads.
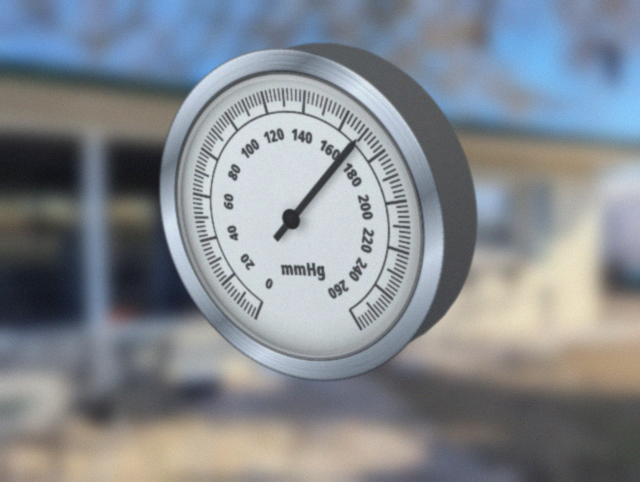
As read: 170
